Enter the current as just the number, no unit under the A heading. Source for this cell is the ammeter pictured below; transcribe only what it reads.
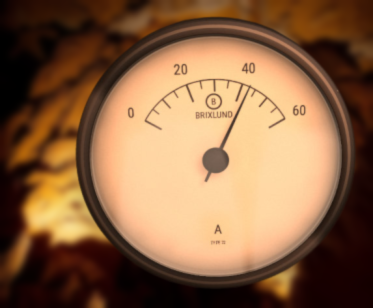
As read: 42.5
